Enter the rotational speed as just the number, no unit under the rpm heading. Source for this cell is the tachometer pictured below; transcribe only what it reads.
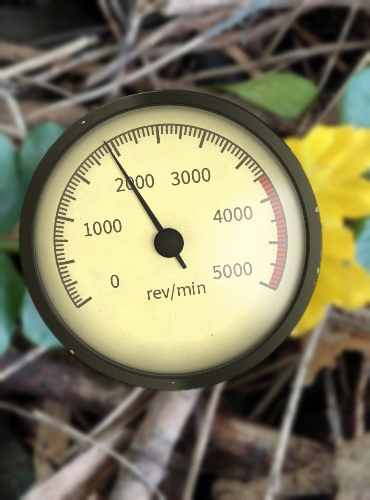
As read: 1950
